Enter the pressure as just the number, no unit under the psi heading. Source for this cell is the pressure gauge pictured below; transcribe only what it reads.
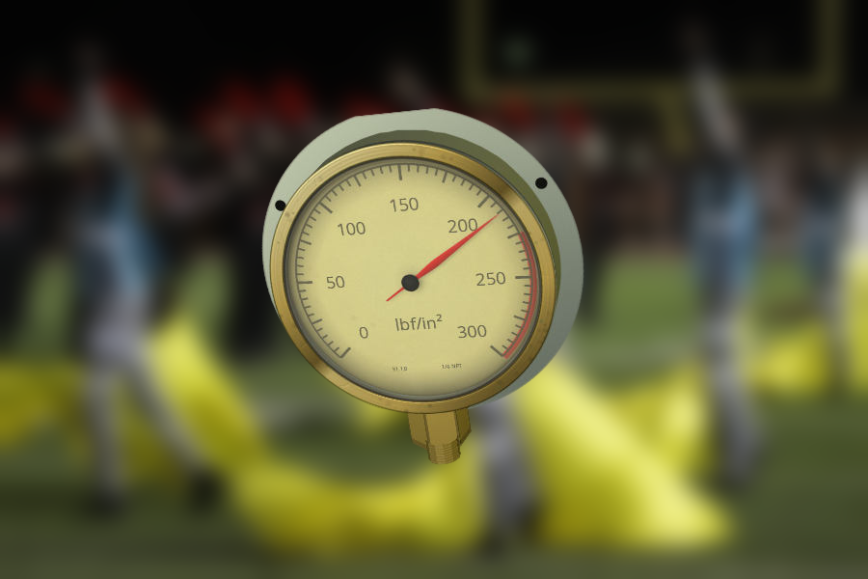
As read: 210
